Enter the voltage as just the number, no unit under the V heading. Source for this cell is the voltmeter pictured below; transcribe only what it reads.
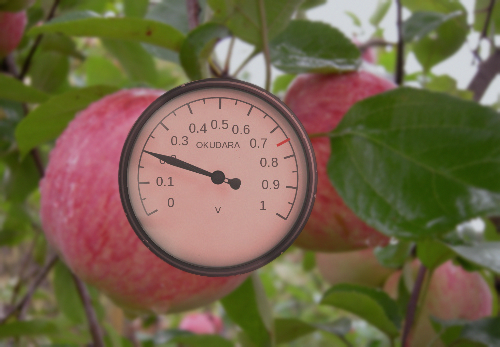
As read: 0.2
